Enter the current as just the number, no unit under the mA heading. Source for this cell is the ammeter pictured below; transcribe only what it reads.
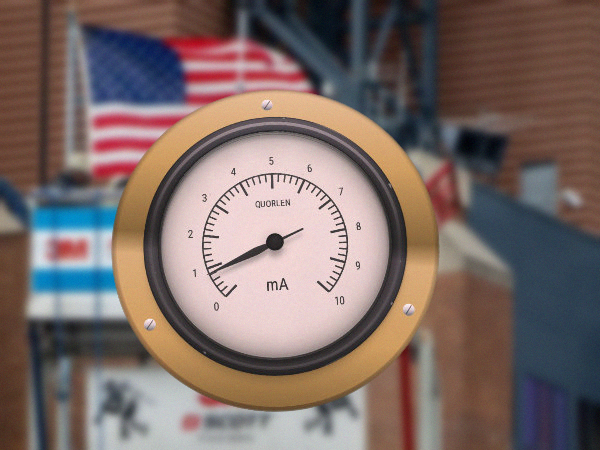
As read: 0.8
